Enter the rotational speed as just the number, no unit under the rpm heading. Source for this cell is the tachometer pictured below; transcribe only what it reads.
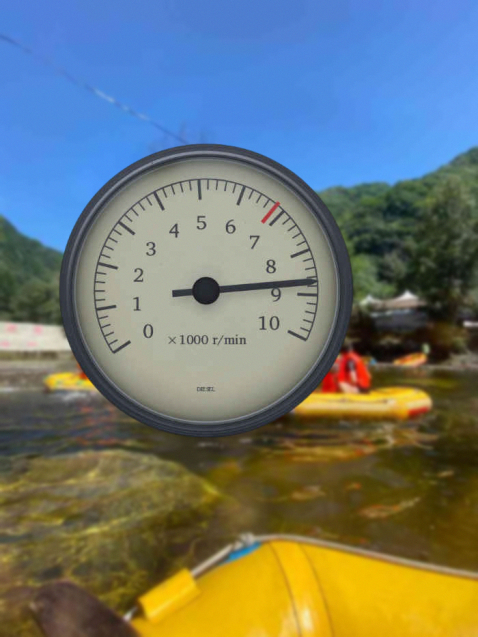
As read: 8700
